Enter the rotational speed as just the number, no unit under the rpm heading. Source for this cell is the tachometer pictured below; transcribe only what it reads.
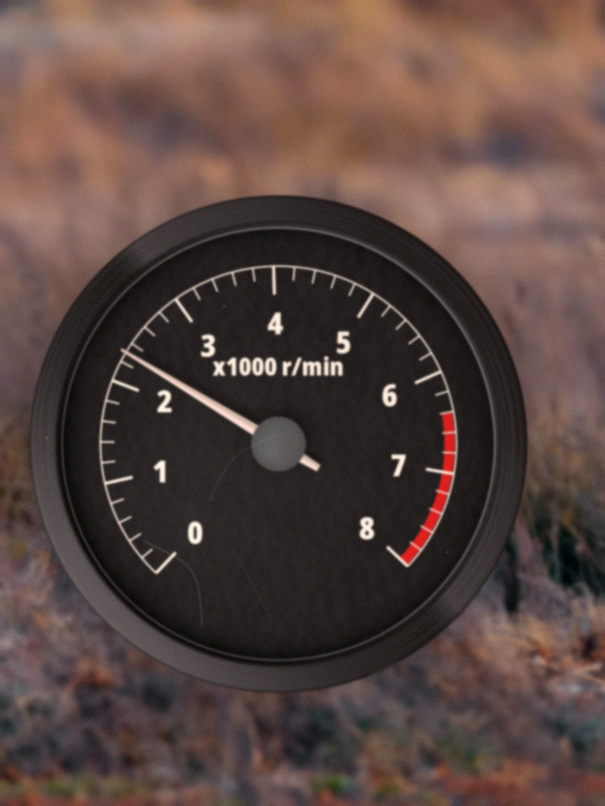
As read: 2300
